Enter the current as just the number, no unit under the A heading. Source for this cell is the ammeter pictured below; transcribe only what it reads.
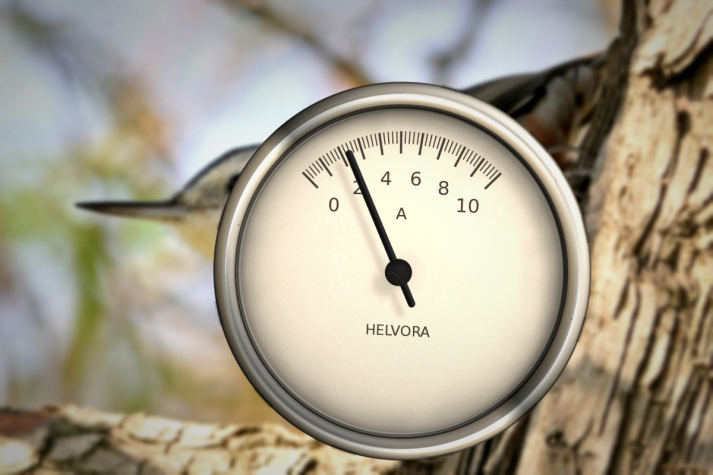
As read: 2.4
